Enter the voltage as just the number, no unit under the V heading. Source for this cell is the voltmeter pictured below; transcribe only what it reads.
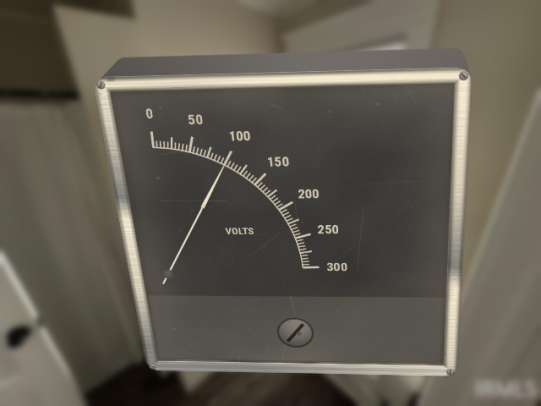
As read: 100
